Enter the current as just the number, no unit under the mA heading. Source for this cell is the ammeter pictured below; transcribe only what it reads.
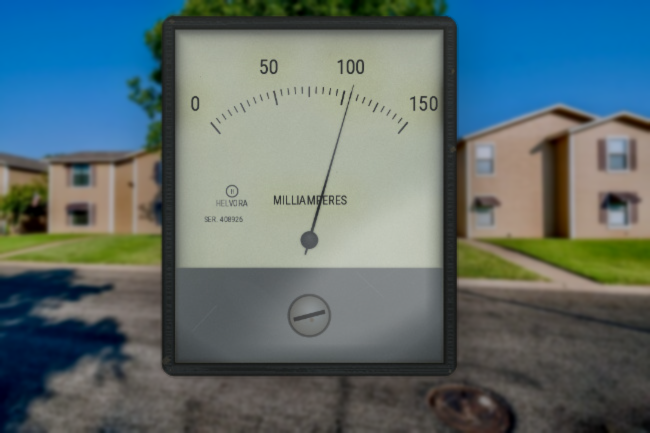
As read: 105
